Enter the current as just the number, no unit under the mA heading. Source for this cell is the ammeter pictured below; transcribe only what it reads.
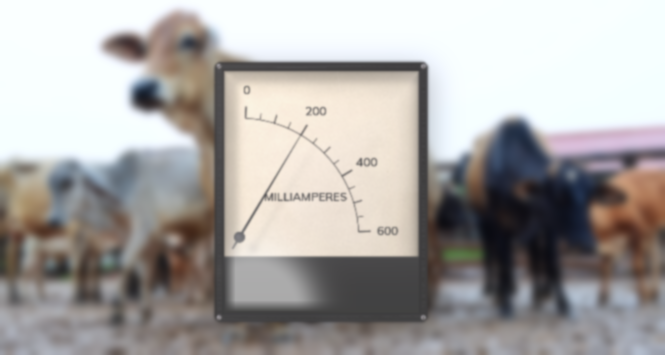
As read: 200
